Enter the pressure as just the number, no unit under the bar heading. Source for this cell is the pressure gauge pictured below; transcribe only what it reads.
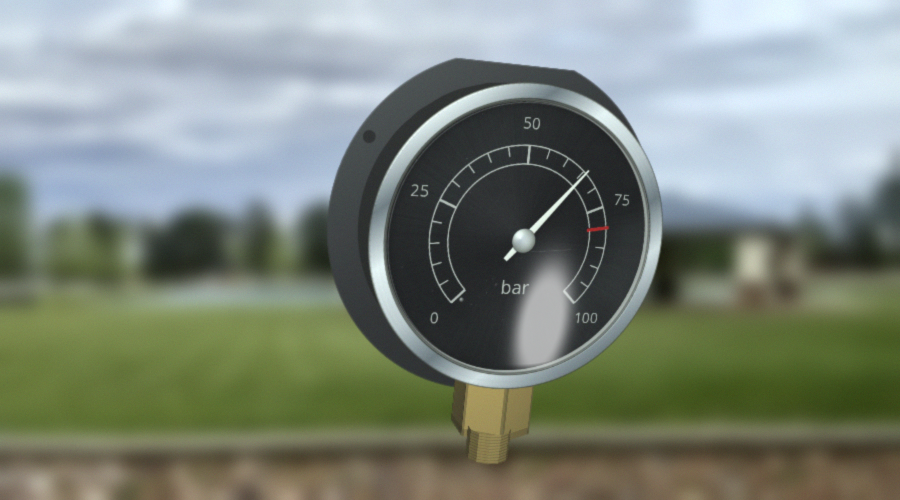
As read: 65
